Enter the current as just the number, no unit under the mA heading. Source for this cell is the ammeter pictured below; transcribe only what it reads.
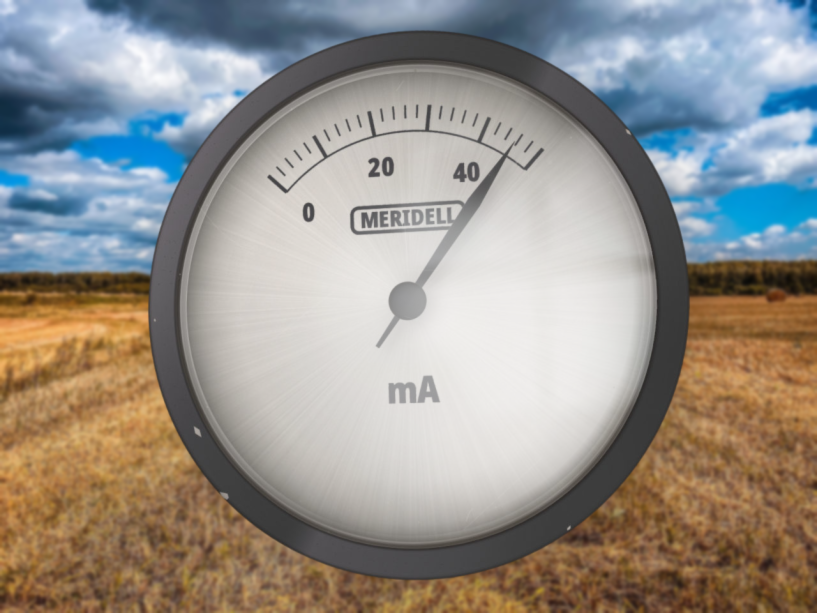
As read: 46
